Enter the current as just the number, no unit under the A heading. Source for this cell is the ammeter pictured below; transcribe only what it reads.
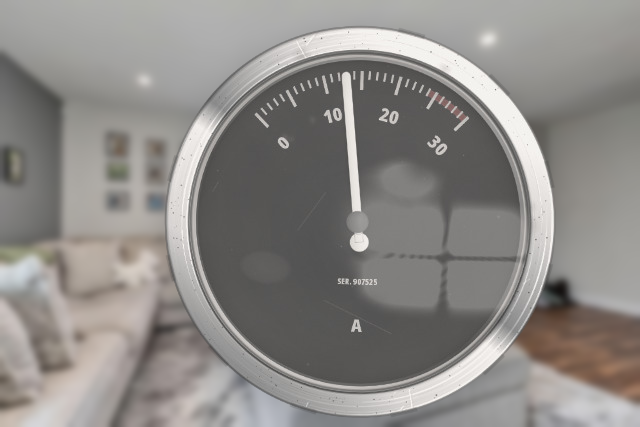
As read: 13
